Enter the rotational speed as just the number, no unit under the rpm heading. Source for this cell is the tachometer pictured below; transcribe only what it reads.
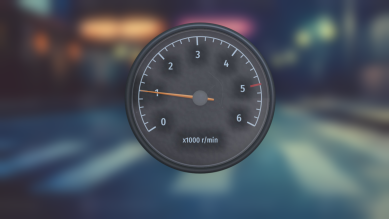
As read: 1000
